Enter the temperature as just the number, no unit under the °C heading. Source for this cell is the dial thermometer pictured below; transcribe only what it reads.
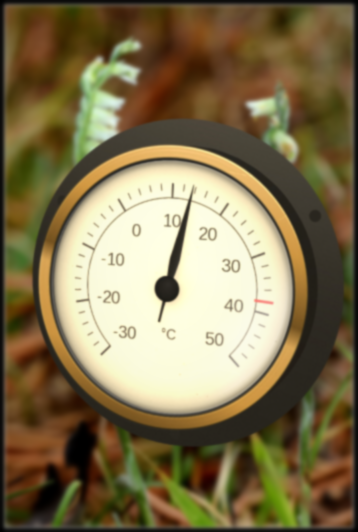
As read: 14
